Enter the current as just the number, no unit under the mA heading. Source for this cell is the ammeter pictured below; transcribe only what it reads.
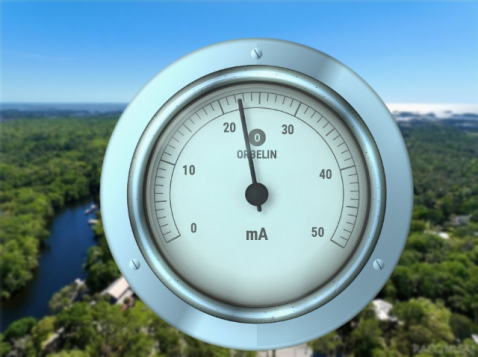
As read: 22.5
